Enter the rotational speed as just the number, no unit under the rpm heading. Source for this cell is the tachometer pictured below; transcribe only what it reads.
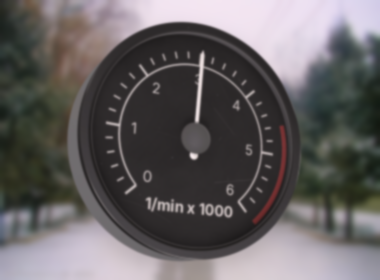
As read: 3000
